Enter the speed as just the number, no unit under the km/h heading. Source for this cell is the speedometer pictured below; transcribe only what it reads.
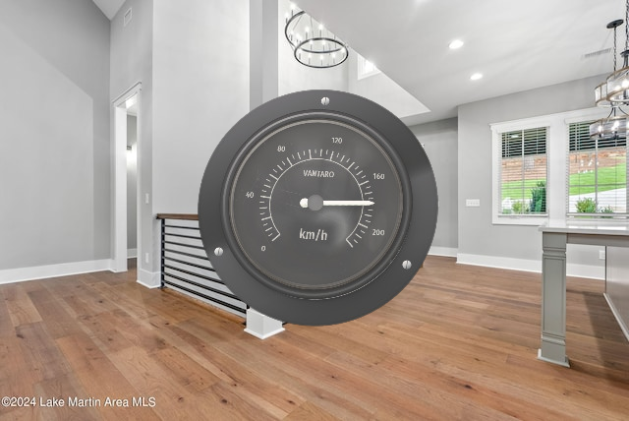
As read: 180
